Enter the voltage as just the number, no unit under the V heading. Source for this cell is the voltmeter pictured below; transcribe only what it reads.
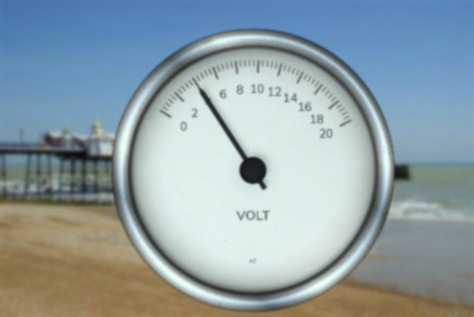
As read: 4
